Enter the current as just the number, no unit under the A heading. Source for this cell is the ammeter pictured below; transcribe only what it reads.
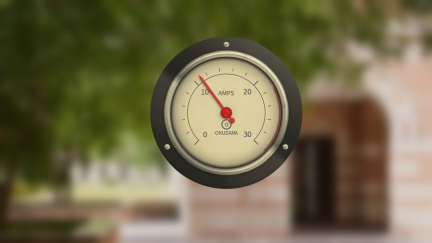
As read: 11
